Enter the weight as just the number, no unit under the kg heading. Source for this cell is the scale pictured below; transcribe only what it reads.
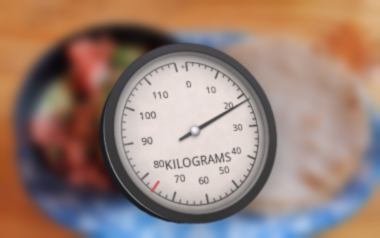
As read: 22
